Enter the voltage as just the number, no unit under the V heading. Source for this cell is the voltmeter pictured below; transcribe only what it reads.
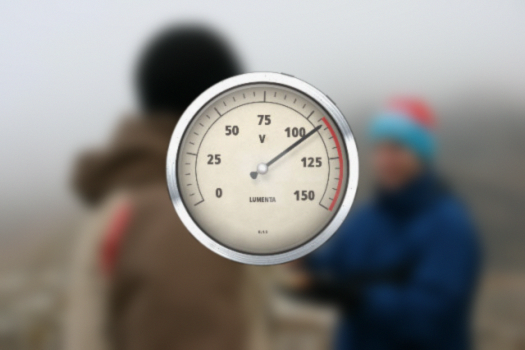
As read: 107.5
